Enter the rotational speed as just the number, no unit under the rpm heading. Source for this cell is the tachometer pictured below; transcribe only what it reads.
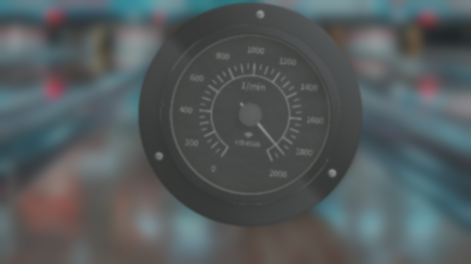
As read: 1900
